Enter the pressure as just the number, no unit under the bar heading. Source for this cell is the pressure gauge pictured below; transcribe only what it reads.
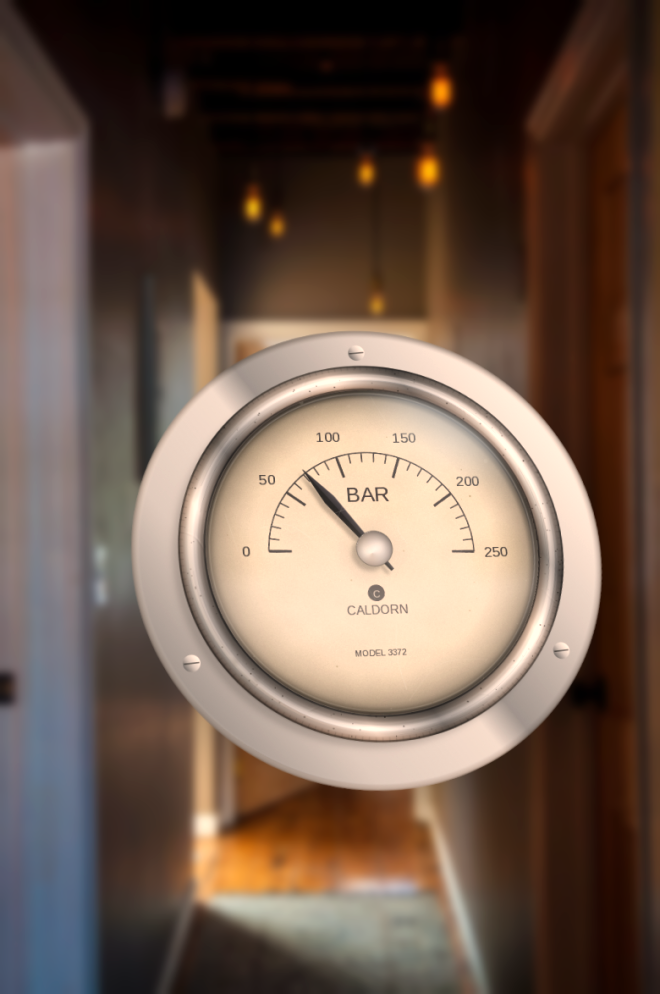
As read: 70
